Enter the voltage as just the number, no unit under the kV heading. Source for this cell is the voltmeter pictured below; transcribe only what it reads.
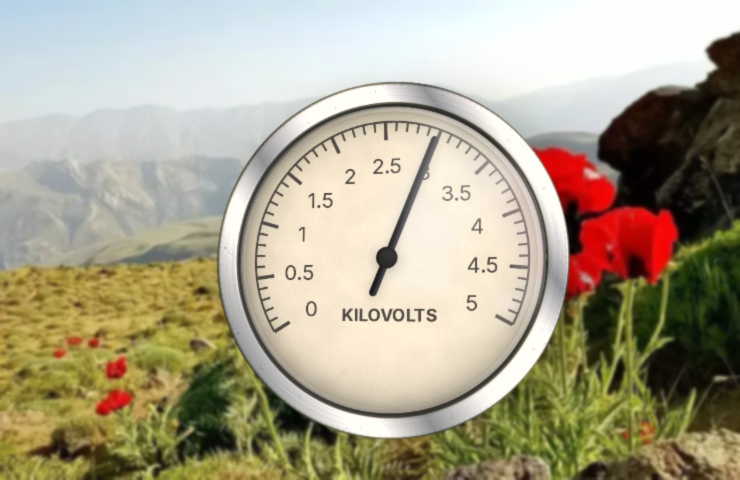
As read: 3
